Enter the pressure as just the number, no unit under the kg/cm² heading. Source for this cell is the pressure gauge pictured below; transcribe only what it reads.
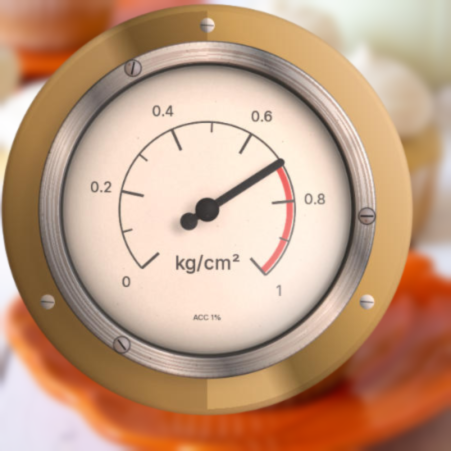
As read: 0.7
